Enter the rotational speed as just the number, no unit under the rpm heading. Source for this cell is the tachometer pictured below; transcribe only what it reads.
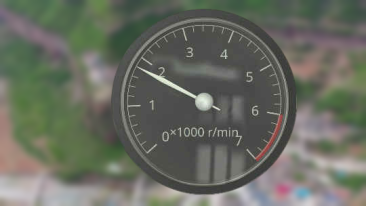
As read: 1800
